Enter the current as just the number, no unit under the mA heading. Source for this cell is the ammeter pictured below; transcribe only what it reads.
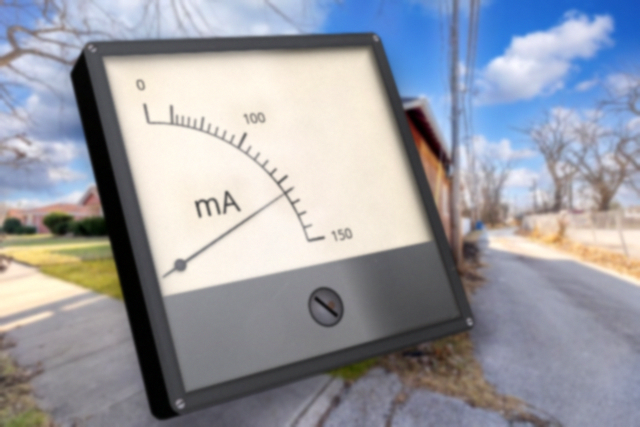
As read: 130
